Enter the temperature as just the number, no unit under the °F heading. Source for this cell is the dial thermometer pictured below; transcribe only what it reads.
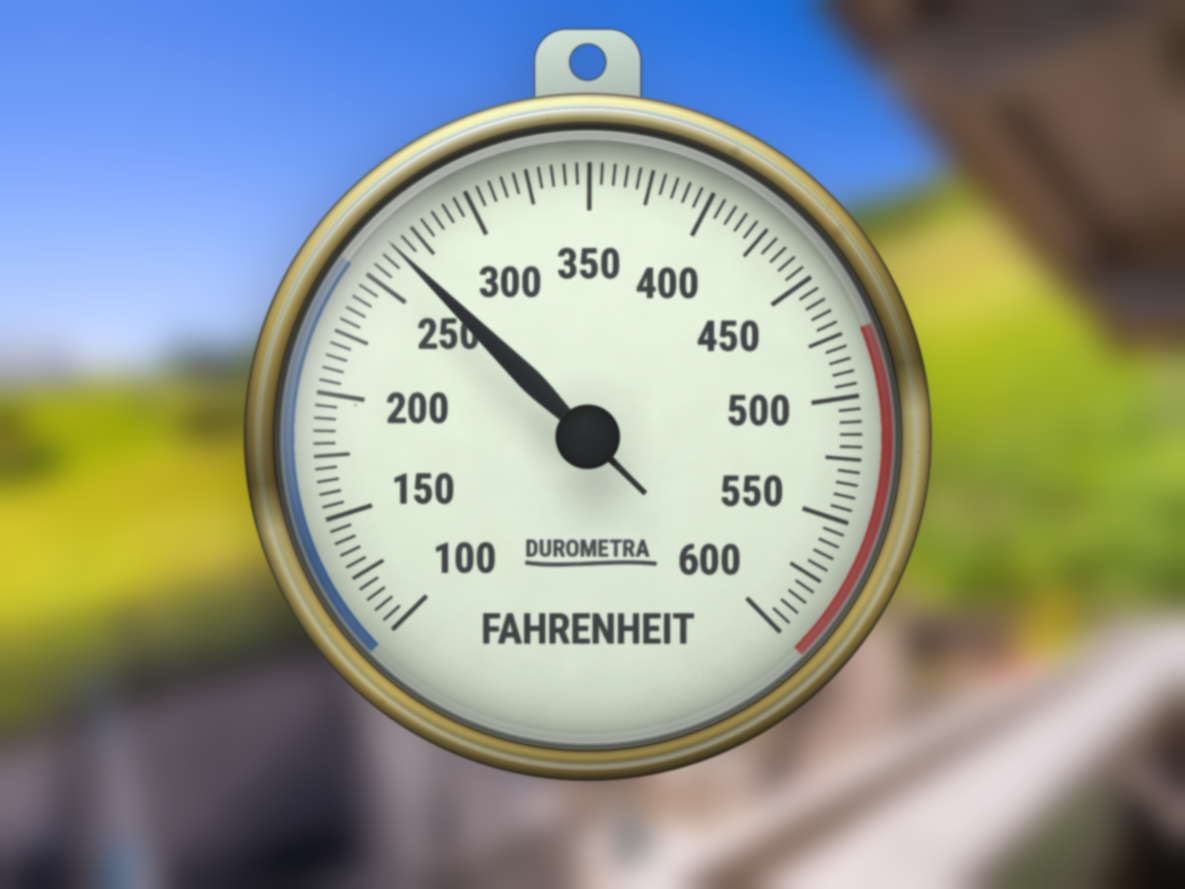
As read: 265
